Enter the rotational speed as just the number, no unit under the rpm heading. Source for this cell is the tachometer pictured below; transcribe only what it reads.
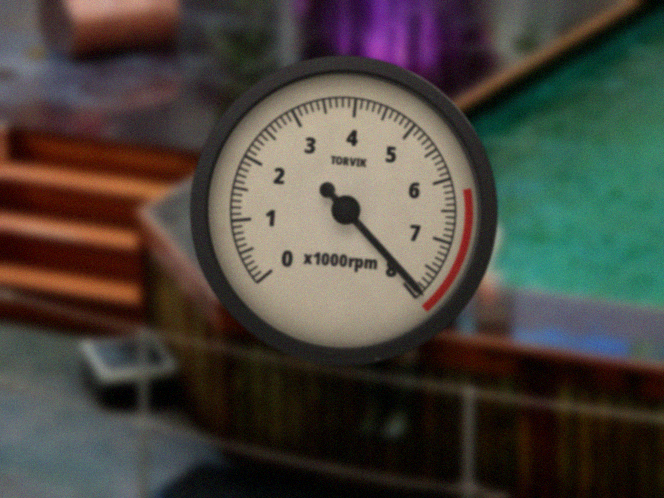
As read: 7900
